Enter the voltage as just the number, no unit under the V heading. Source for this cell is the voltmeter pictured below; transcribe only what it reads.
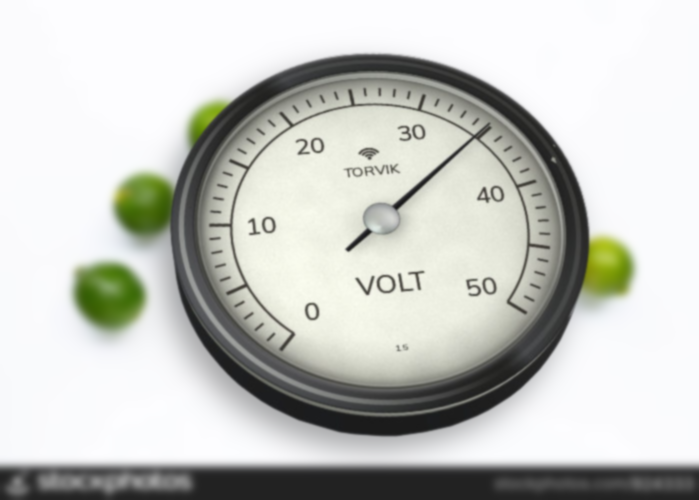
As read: 35
